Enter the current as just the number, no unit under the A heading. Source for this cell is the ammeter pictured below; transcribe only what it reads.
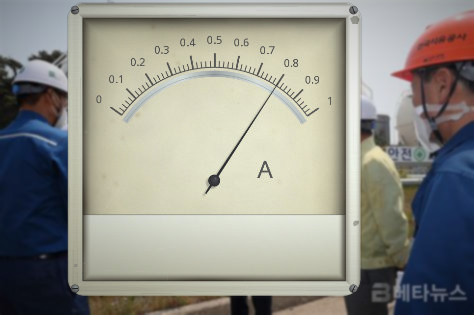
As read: 0.8
